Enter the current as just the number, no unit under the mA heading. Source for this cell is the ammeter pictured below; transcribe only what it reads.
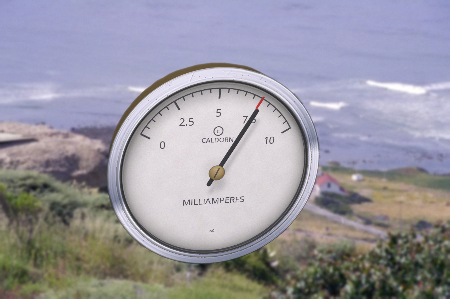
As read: 7.5
